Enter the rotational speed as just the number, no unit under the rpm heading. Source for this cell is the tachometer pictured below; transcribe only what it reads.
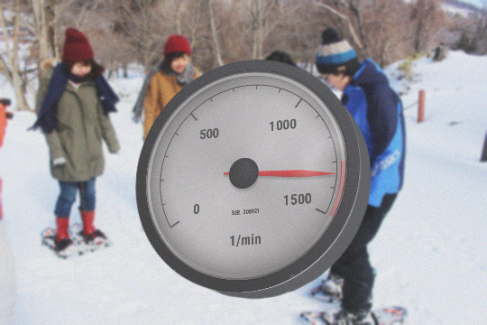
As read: 1350
